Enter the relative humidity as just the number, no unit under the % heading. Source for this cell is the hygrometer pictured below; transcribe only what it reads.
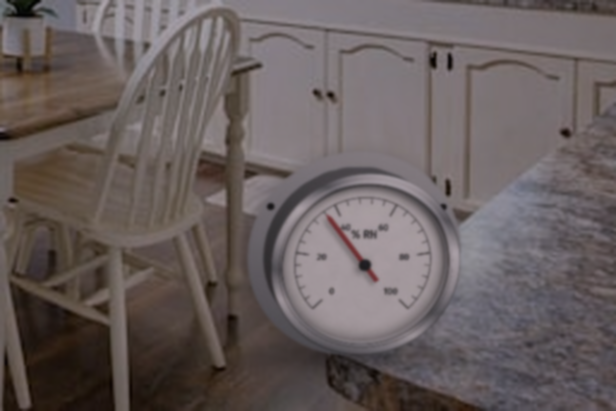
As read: 36
